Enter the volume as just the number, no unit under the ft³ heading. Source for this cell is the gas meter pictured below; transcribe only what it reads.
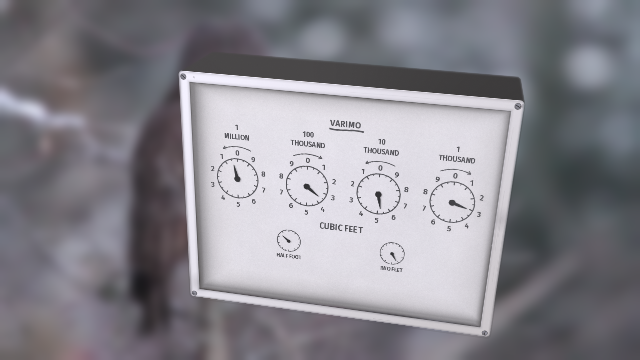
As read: 35300
